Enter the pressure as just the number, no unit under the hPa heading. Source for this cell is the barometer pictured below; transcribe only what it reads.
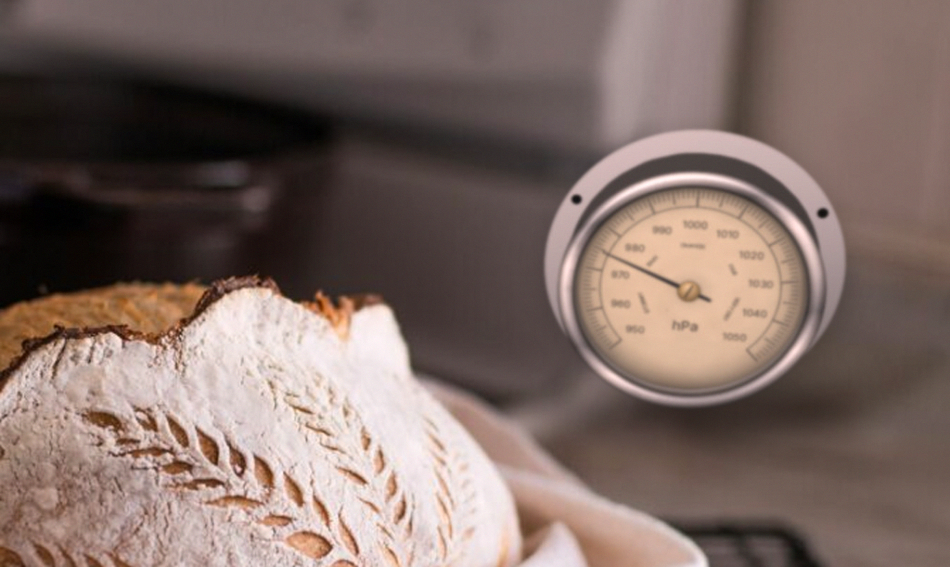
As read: 975
